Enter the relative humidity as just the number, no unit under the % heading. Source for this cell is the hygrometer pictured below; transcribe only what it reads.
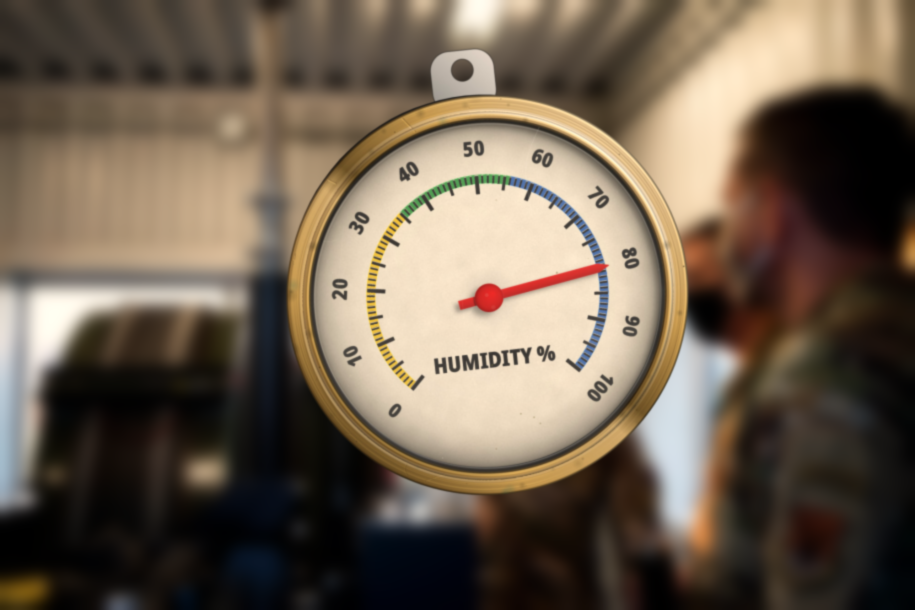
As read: 80
